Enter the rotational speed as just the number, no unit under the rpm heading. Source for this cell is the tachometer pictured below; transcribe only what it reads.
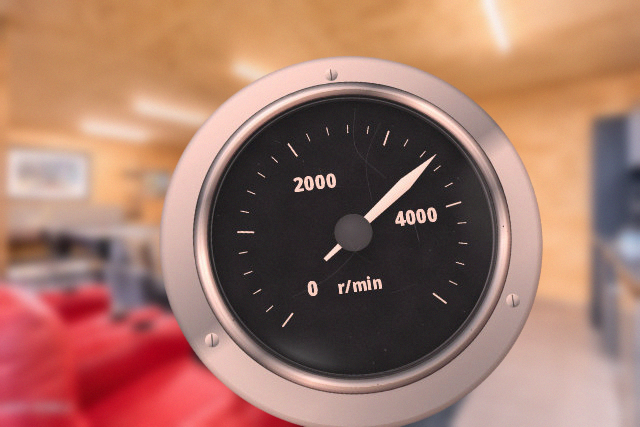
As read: 3500
